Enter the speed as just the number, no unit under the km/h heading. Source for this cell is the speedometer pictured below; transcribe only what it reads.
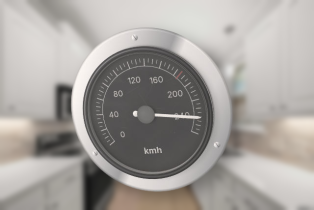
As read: 240
